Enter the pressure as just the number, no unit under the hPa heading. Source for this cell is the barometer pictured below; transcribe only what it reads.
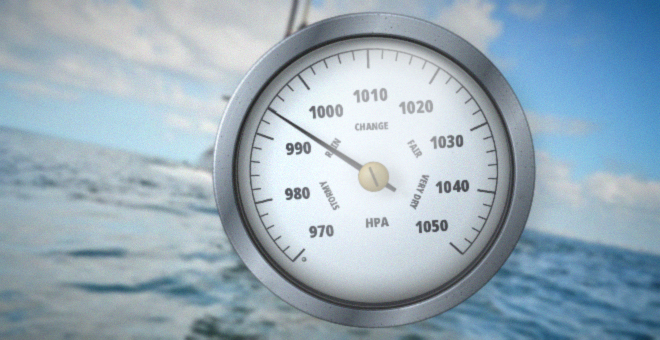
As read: 994
